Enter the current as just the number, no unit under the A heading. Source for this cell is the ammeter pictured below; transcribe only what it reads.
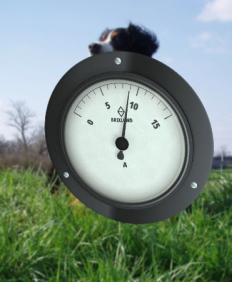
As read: 9
